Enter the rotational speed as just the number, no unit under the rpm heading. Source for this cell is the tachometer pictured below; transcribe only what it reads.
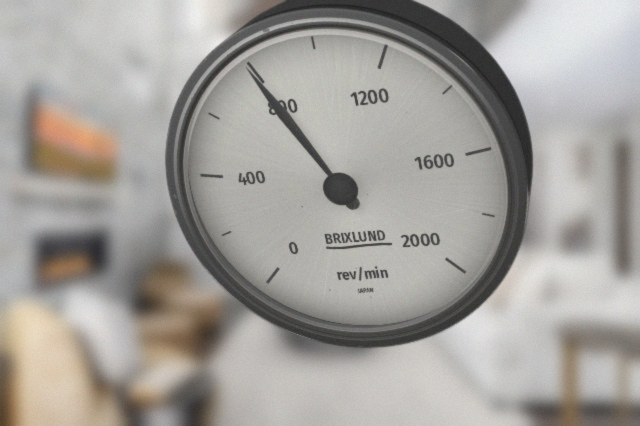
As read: 800
